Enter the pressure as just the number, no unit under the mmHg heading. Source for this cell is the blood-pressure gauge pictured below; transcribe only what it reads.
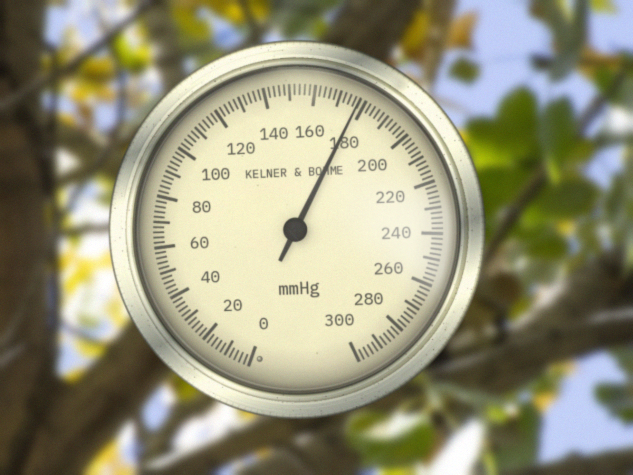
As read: 178
